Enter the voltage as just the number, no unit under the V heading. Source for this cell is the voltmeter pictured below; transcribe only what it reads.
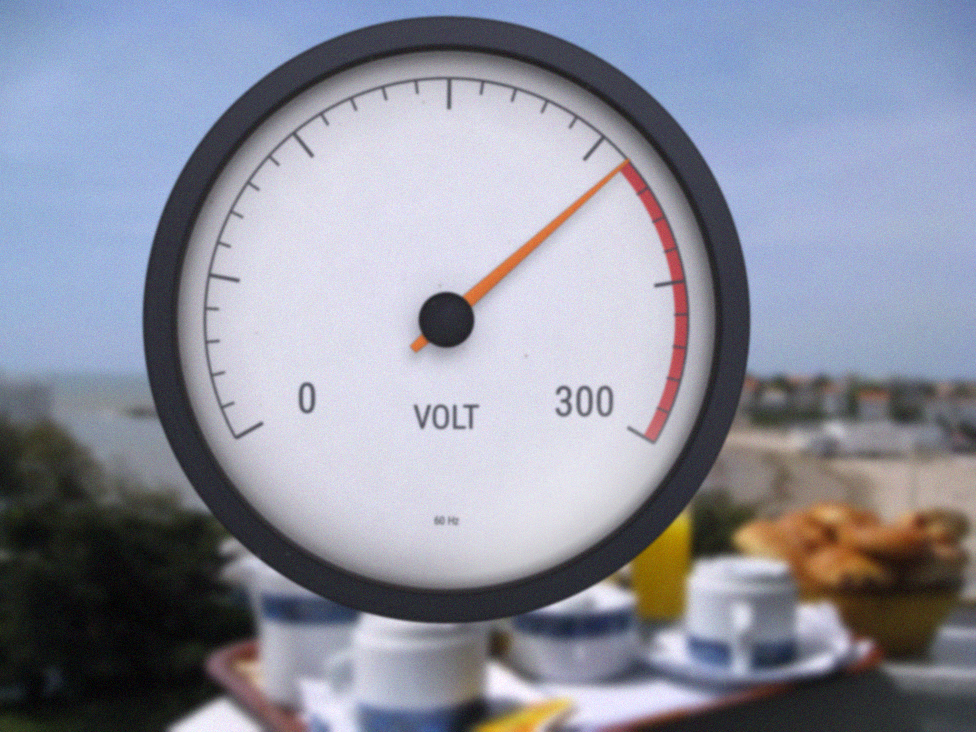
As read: 210
